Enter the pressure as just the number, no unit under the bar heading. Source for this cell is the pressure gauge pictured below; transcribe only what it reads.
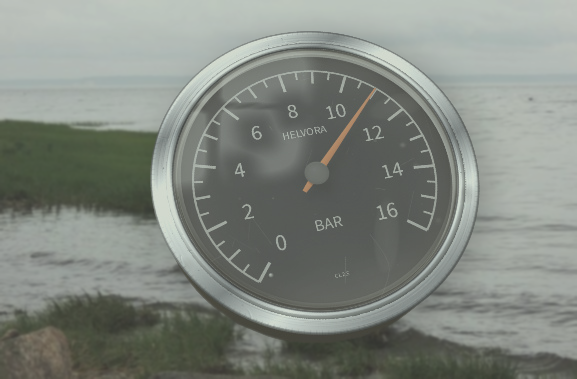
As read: 11
